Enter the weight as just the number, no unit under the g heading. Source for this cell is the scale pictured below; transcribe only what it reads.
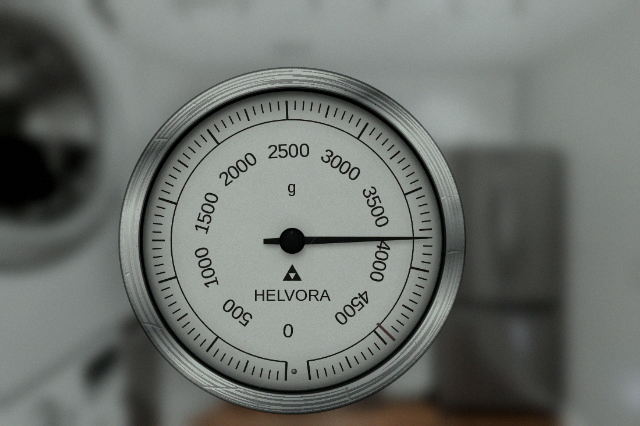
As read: 3800
